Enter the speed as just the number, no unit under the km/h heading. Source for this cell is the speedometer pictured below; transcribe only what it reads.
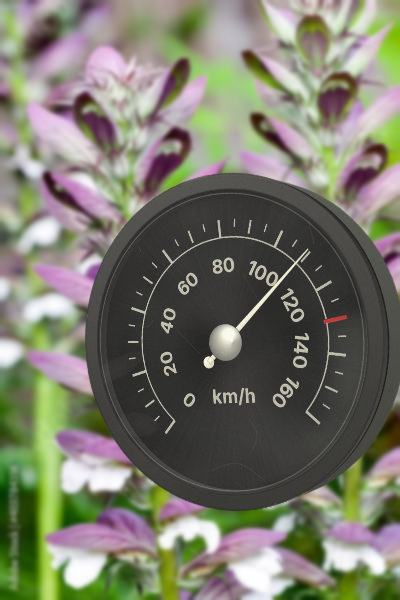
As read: 110
